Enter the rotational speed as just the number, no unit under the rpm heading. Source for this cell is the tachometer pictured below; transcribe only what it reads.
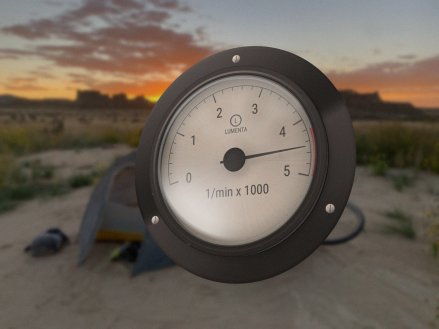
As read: 4500
